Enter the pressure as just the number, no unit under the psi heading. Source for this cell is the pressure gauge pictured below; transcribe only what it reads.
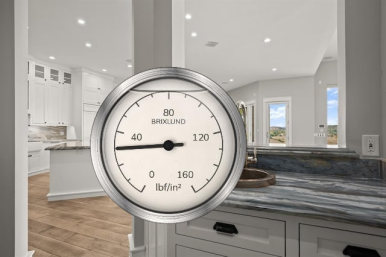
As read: 30
